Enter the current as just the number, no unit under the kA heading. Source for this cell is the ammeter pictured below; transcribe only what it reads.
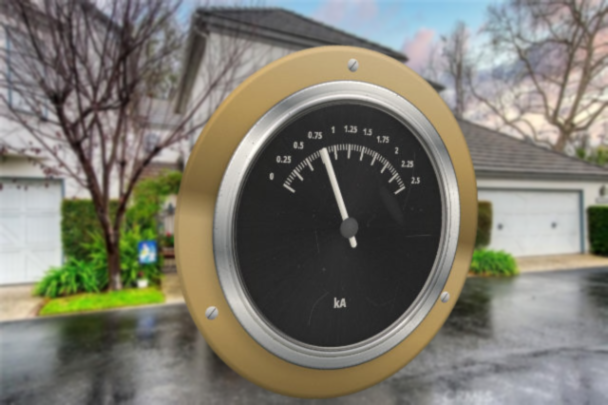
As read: 0.75
